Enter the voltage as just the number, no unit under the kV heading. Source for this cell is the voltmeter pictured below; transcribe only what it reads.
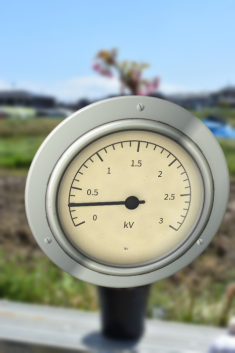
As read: 0.3
